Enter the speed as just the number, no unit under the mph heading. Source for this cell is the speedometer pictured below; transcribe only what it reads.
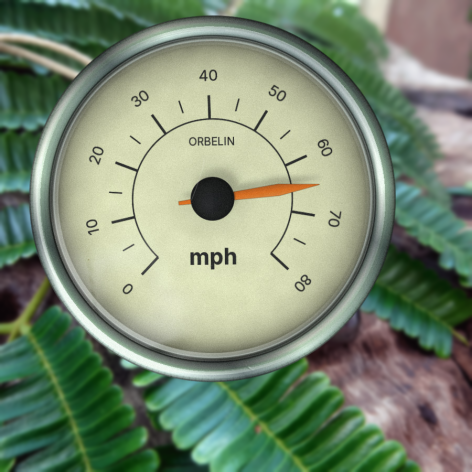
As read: 65
